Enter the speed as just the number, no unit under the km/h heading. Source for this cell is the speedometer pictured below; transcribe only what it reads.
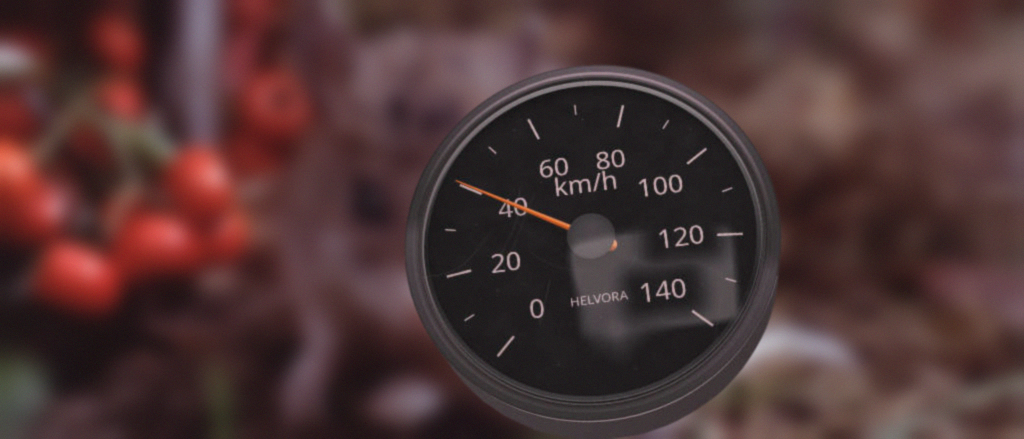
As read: 40
